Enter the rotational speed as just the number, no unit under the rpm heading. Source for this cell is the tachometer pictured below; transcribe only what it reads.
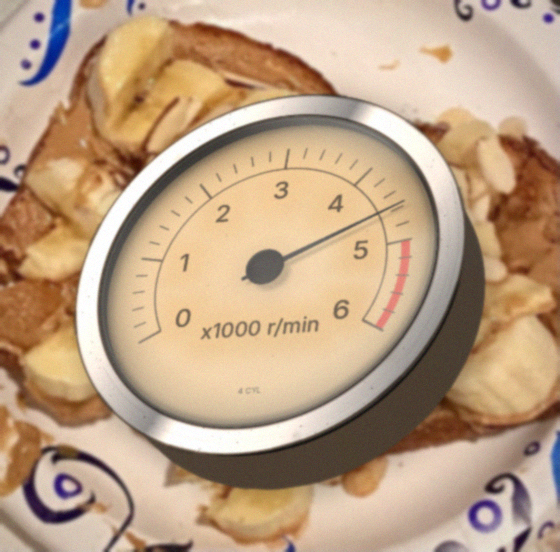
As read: 4600
